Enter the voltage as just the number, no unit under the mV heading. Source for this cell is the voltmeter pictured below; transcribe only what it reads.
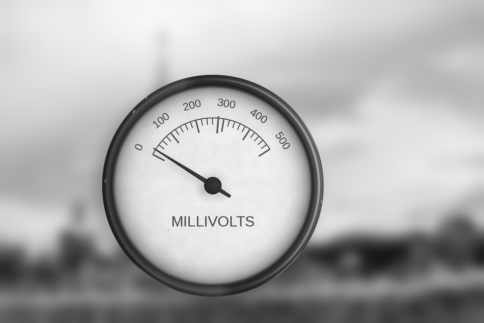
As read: 20
